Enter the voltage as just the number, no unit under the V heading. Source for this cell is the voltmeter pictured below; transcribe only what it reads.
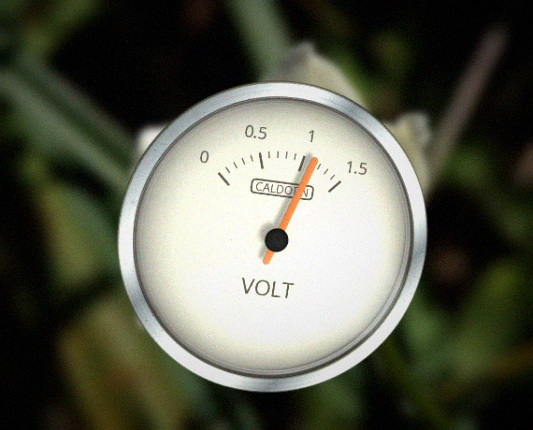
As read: 1.1
